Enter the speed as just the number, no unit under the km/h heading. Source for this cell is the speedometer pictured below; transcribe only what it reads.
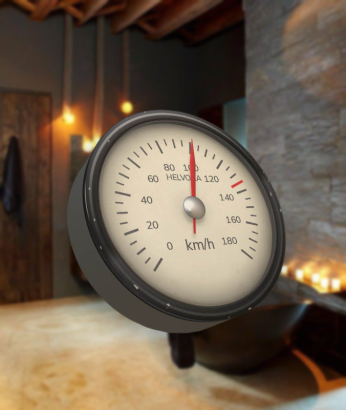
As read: 100
